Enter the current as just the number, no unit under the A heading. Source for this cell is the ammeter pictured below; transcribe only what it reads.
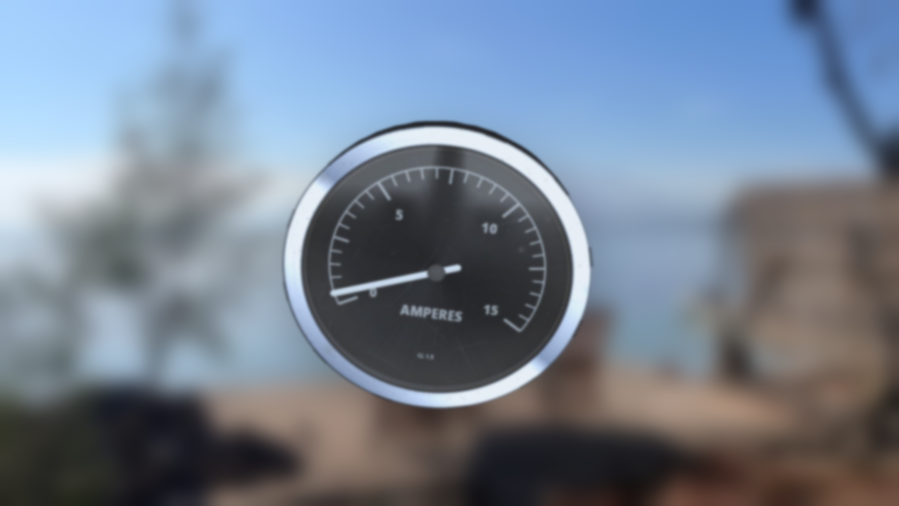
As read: 0.5
